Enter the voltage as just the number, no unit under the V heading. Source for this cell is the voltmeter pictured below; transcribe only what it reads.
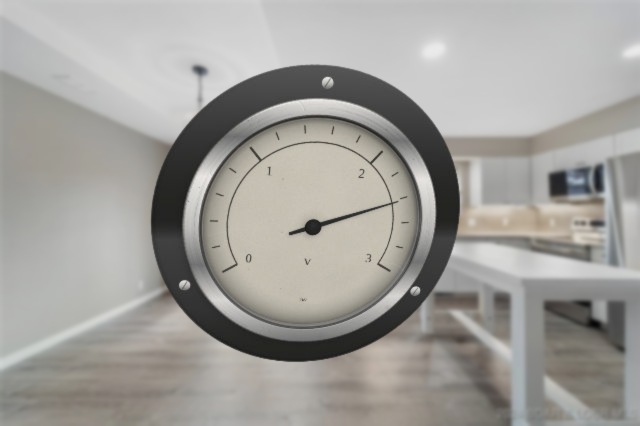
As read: 2.4
